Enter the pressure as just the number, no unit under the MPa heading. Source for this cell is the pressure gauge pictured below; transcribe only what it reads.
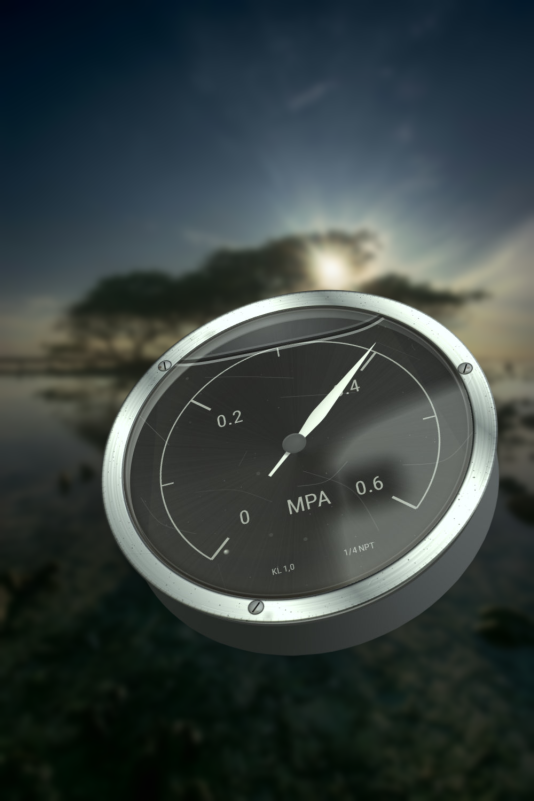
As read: 0.4
